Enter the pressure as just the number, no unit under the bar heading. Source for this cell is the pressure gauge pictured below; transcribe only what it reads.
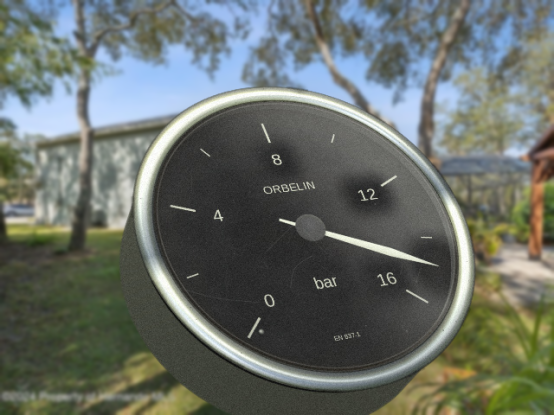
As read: 15
